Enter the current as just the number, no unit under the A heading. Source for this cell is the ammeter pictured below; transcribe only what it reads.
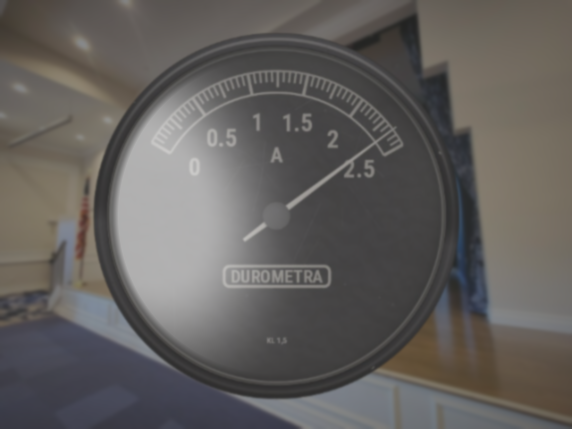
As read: 2.35
